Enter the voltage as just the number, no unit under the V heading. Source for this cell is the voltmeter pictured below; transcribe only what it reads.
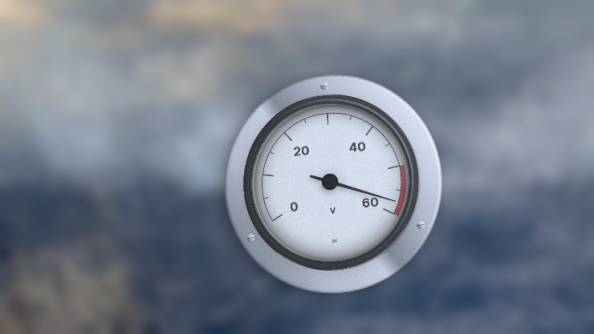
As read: 57.5
